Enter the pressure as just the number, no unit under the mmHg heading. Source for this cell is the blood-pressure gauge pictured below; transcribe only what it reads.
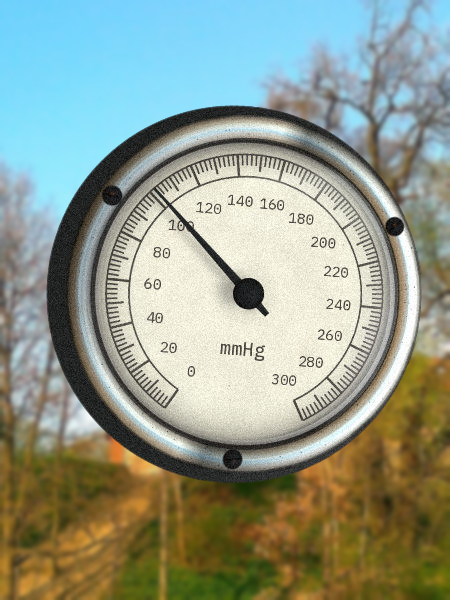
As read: 102
